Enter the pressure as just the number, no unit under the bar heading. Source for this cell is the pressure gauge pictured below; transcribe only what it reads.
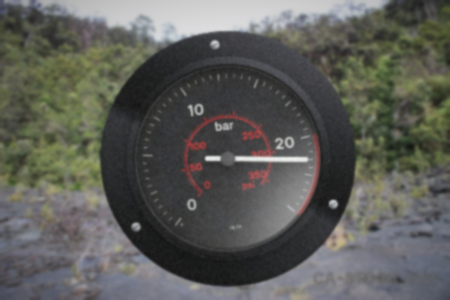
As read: 21.5
